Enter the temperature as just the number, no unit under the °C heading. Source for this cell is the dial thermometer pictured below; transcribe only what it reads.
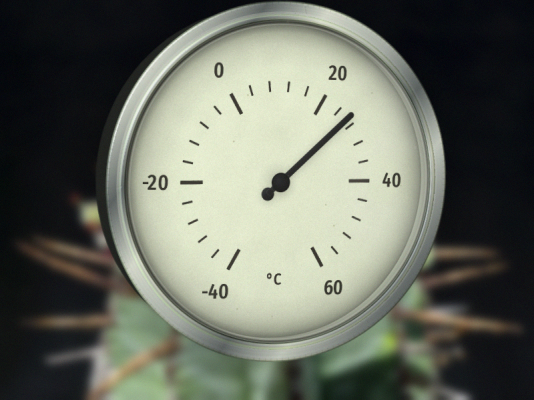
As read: 26
